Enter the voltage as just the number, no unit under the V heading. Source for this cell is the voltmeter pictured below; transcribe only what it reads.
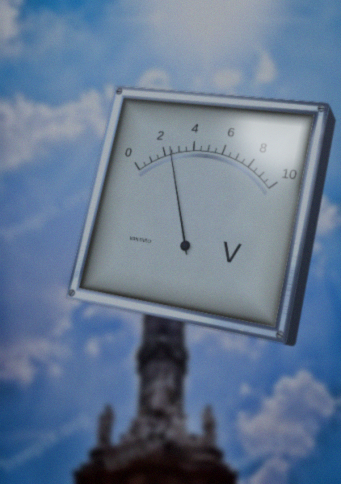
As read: 2.5
